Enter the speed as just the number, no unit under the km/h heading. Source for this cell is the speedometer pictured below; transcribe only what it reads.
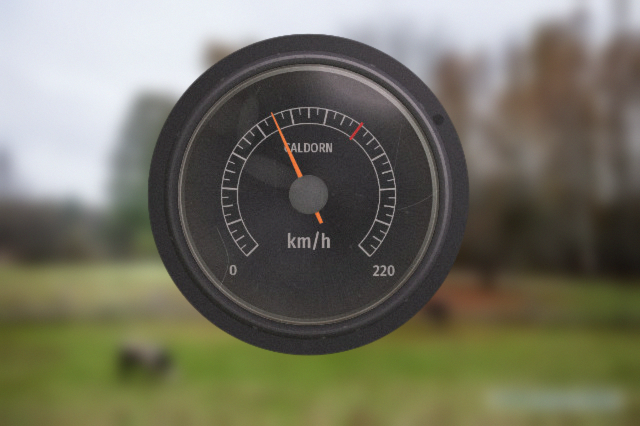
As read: 90
